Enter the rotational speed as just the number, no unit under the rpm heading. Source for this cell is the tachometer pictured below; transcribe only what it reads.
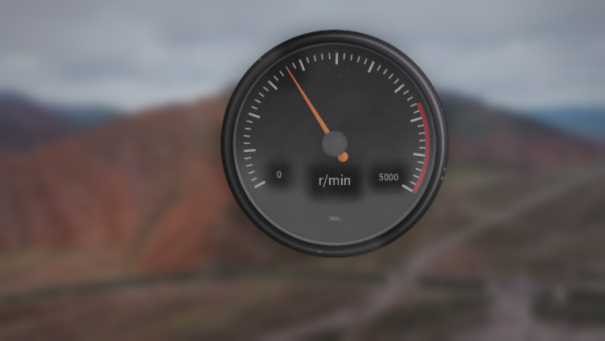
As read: 1800
